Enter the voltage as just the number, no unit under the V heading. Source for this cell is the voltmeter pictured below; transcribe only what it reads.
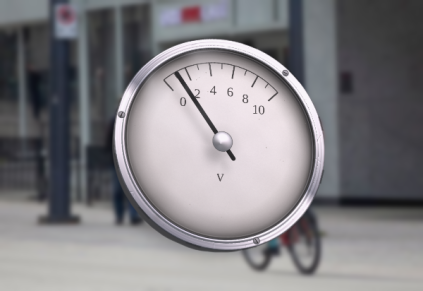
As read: 1
